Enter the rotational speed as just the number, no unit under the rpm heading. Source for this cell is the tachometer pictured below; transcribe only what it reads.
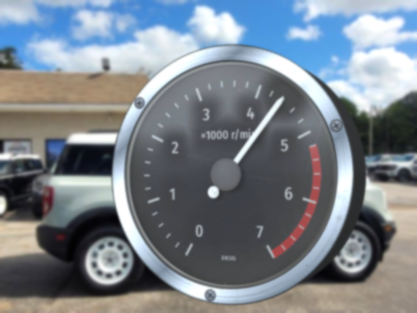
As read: 4400
